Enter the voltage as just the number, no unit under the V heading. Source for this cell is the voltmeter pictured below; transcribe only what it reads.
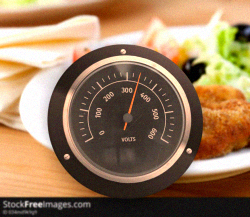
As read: 340
